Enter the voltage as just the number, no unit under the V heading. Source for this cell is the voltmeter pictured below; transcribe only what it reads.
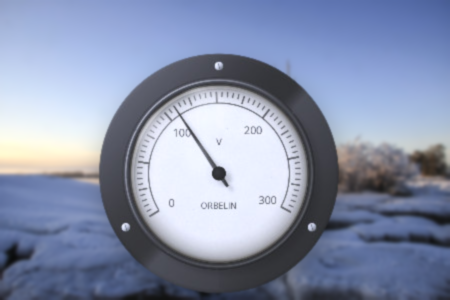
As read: 110
